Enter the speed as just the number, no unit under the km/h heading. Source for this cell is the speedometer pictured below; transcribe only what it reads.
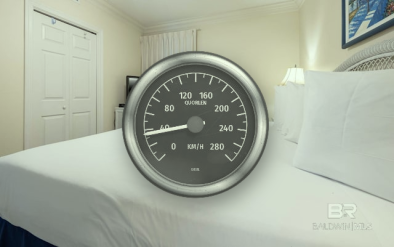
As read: 35
